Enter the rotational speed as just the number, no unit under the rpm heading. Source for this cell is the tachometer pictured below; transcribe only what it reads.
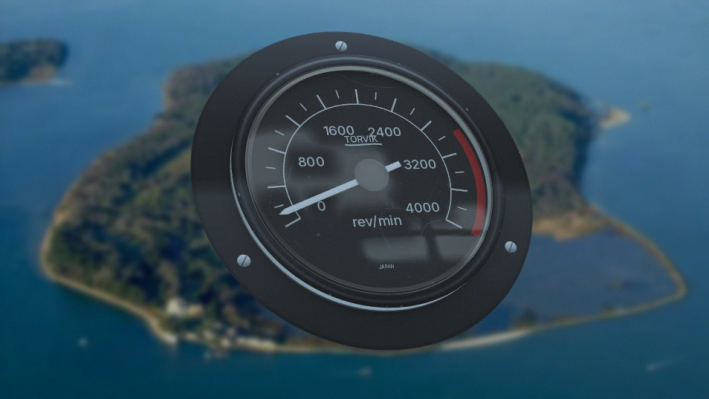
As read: 100
